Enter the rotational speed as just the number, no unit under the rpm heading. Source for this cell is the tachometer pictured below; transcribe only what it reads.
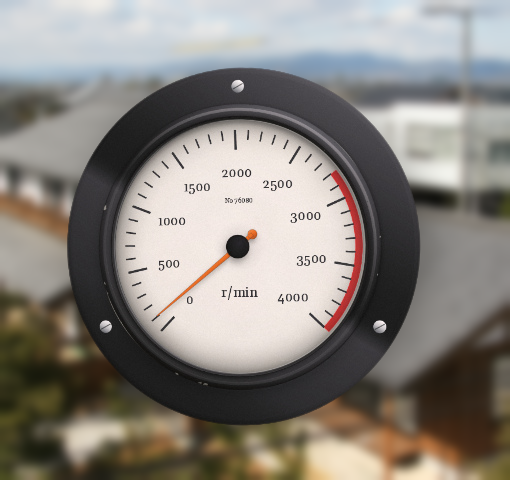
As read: 100
